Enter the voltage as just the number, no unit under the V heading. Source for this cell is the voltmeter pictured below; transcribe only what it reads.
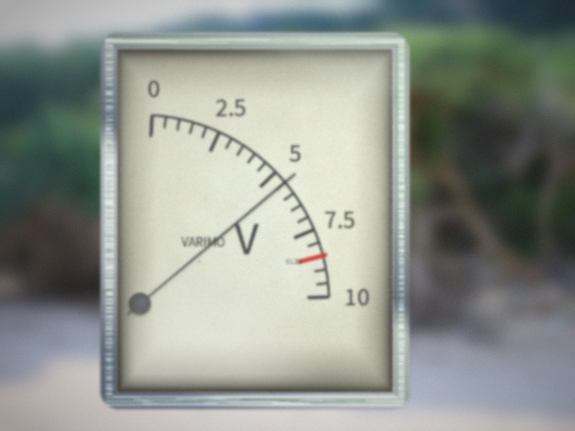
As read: 5.5
